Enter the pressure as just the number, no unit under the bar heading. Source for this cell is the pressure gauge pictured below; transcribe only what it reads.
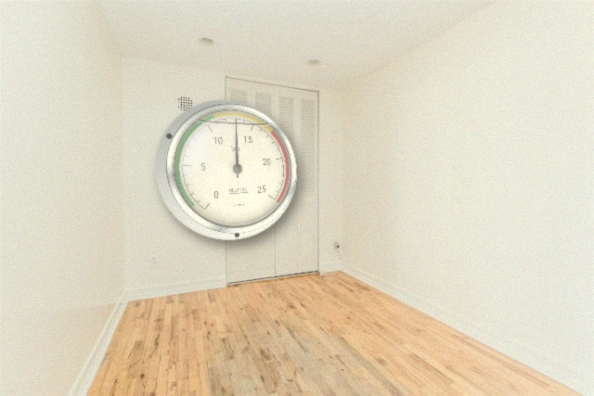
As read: 13
